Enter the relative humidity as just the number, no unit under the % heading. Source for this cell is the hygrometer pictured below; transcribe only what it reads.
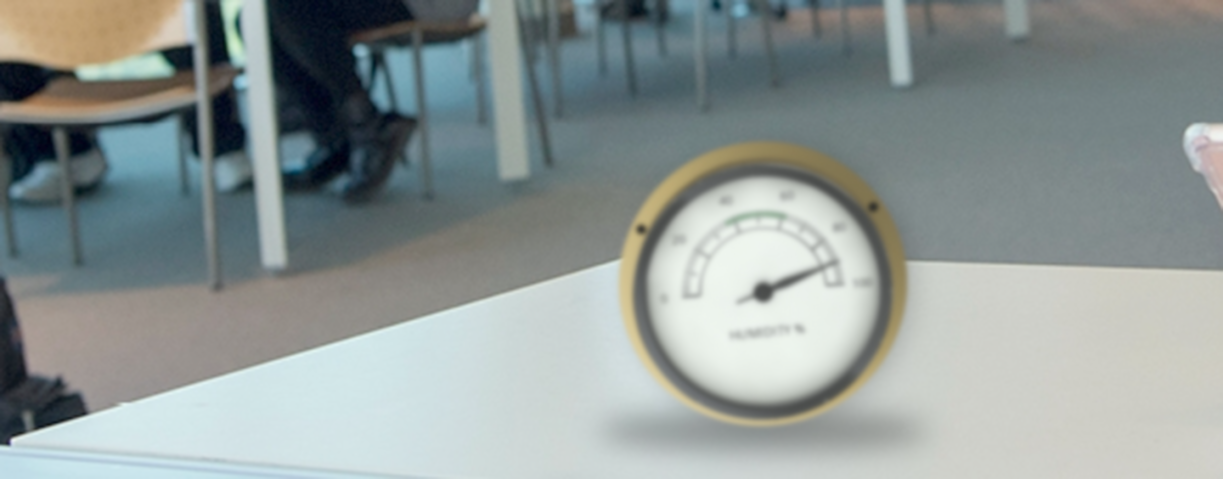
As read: 90
